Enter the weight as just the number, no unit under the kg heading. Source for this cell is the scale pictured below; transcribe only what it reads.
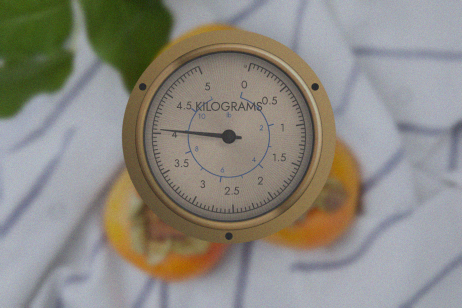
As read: 4.05
